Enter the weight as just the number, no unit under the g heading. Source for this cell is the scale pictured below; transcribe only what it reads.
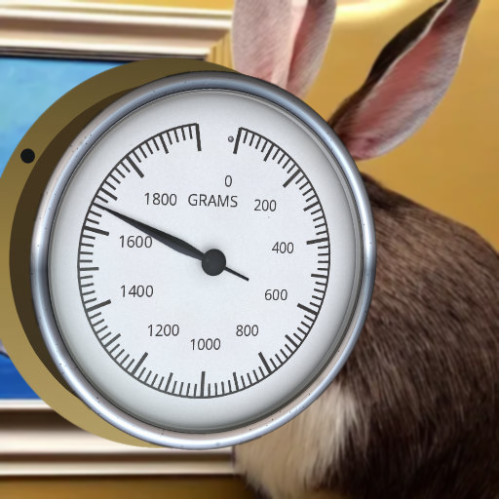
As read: 1660
